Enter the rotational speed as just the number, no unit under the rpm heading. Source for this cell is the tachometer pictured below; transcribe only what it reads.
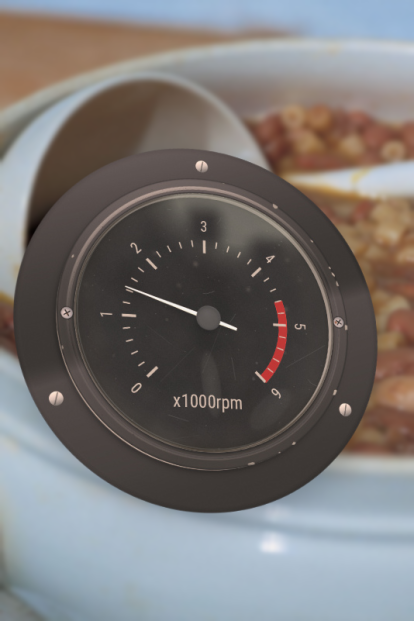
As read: 1400
